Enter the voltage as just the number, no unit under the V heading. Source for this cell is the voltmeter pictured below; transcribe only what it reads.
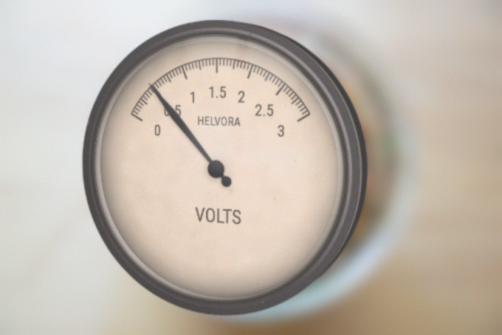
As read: 0.5
